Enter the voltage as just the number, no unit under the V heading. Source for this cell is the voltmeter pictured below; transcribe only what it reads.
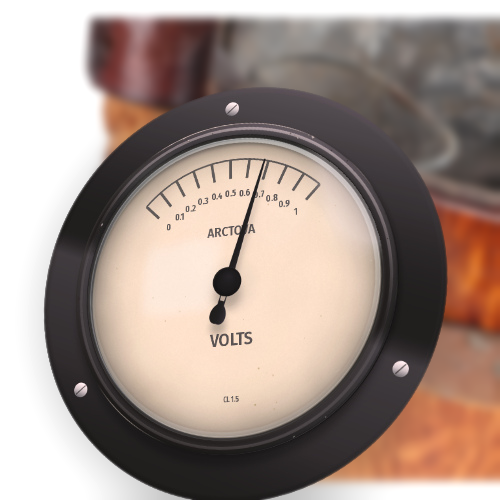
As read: 0.7
